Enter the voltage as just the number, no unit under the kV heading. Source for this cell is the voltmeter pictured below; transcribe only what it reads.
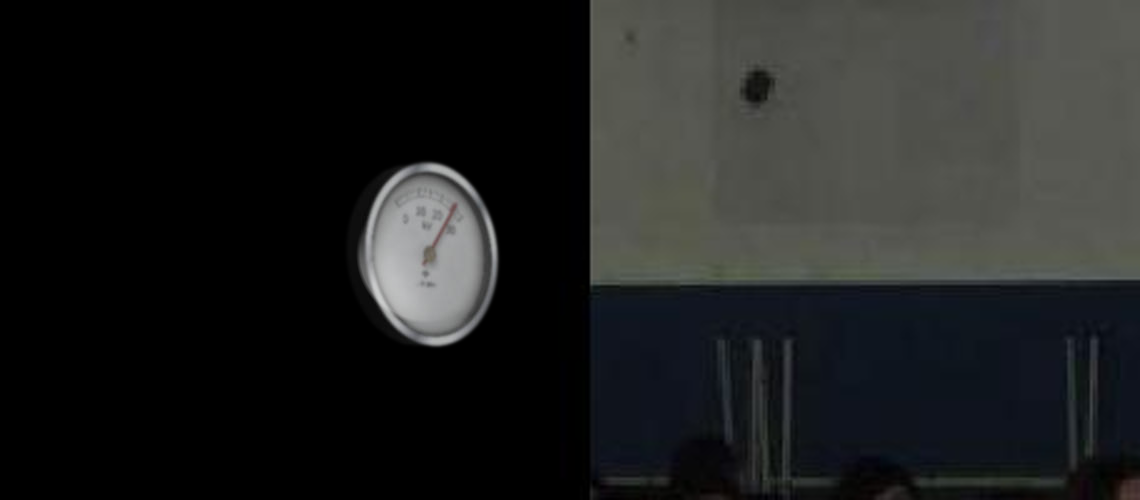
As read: 25
